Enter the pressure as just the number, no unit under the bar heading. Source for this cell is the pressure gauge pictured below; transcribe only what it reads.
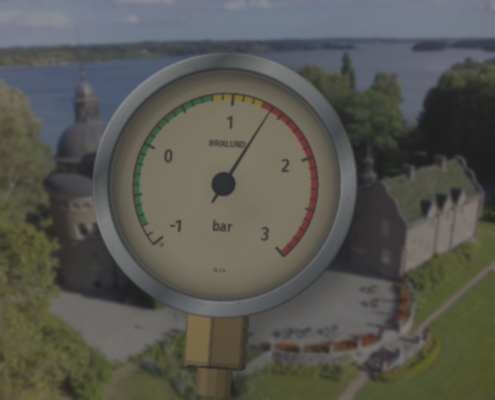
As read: 1.4
